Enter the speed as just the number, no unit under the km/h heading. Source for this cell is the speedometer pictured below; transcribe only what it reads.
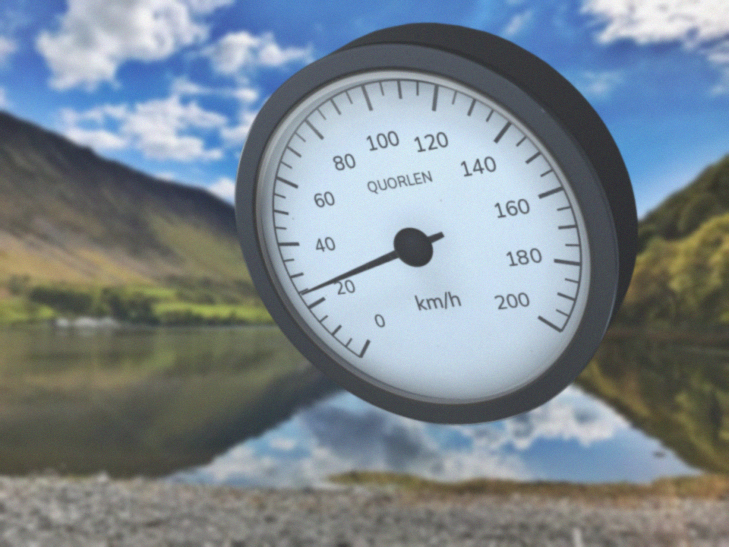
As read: 25
